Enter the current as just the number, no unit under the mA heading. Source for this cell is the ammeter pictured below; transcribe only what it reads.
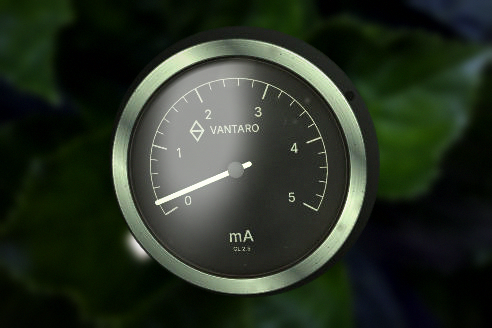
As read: 0.2
